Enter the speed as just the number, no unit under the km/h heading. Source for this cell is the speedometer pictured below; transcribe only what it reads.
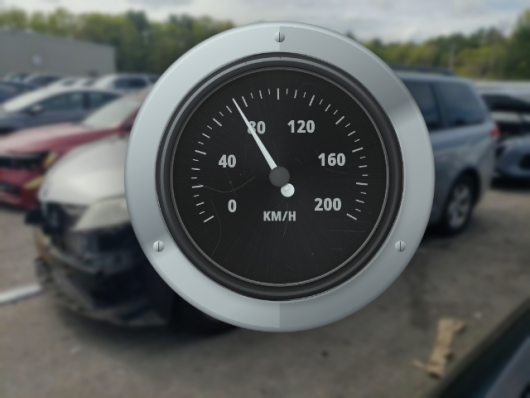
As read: 75
